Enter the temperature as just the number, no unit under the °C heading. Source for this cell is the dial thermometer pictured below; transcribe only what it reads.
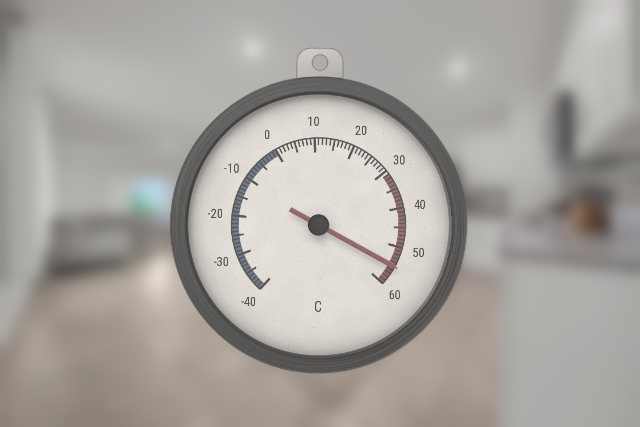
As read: 55
